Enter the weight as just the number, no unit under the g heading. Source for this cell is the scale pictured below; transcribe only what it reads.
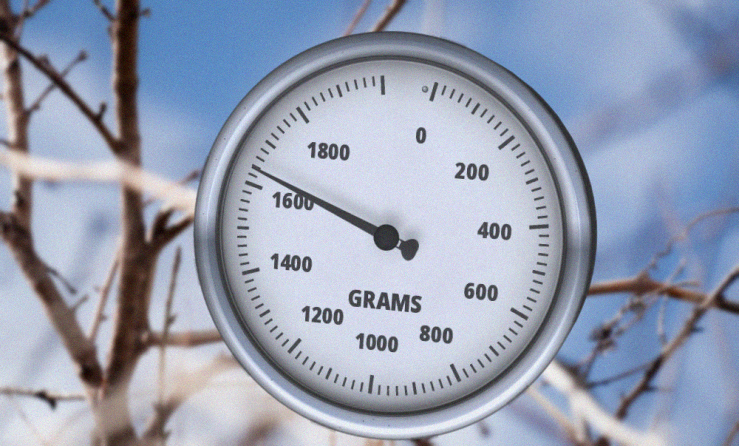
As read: 1640
